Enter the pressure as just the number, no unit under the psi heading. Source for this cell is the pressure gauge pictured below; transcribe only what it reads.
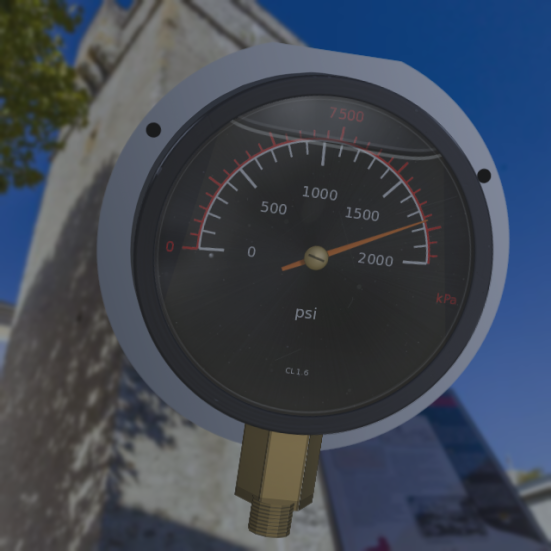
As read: 1750
